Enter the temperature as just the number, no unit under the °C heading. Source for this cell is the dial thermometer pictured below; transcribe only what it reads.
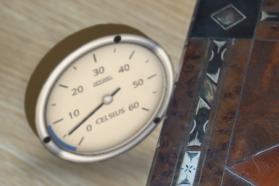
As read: 5
